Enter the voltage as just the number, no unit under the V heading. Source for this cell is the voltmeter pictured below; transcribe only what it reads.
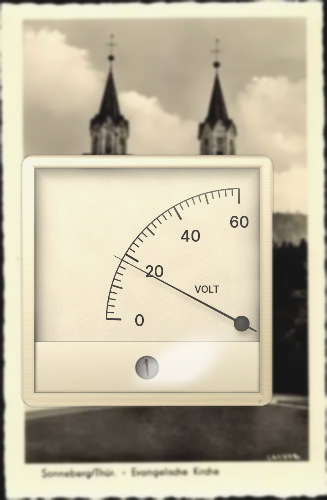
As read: 18
